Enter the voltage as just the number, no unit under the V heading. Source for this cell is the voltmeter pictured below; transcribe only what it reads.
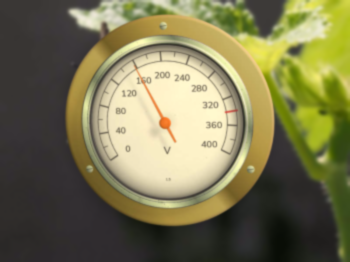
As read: 160
